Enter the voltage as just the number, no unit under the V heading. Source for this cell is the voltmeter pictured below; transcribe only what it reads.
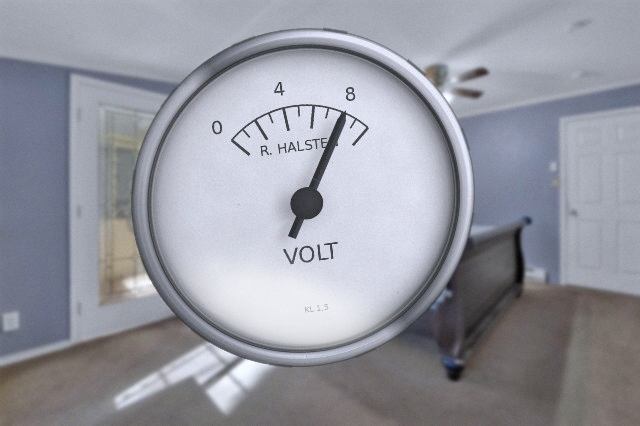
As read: 8
